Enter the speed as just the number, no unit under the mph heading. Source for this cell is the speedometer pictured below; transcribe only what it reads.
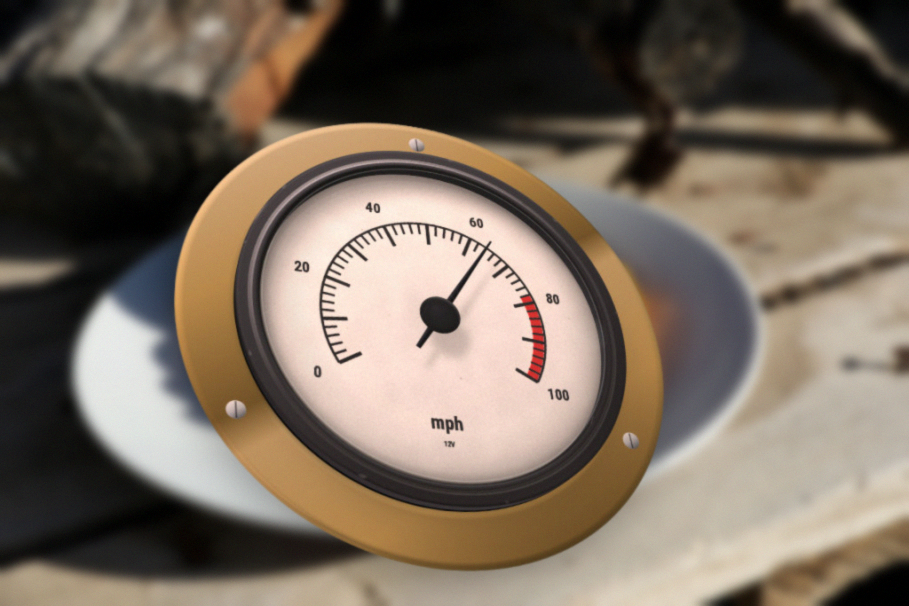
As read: 64
